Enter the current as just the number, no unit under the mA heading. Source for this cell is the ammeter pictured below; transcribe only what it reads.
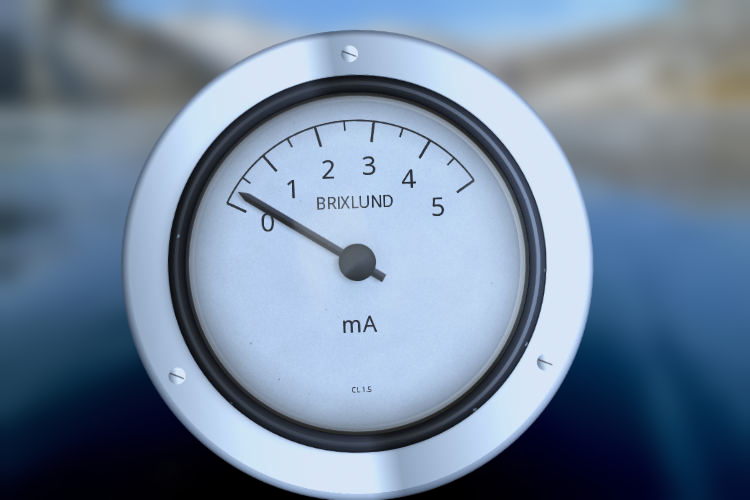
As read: 0.25
